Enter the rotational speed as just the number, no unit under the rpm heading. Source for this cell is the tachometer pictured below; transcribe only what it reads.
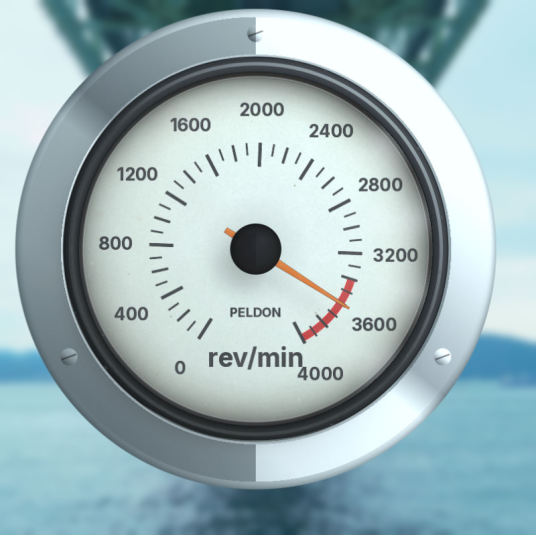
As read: 3600
